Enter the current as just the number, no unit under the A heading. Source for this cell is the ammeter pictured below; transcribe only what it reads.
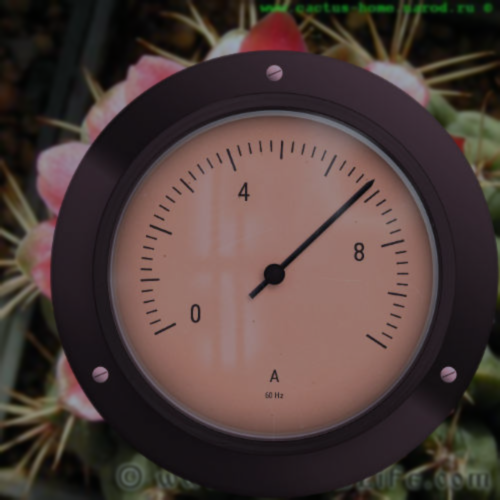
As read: 6.8
